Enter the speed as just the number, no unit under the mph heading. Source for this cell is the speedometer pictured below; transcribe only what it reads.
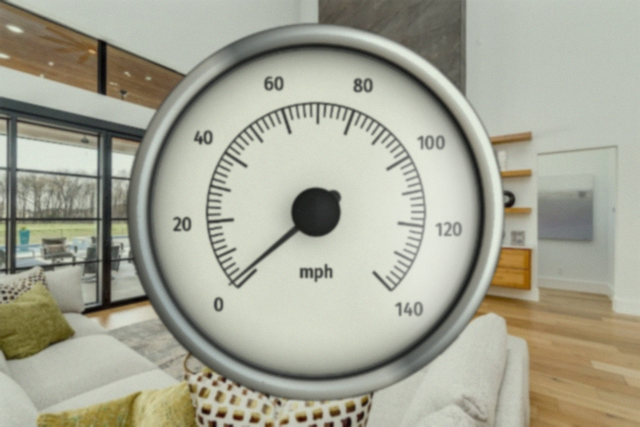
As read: 2
